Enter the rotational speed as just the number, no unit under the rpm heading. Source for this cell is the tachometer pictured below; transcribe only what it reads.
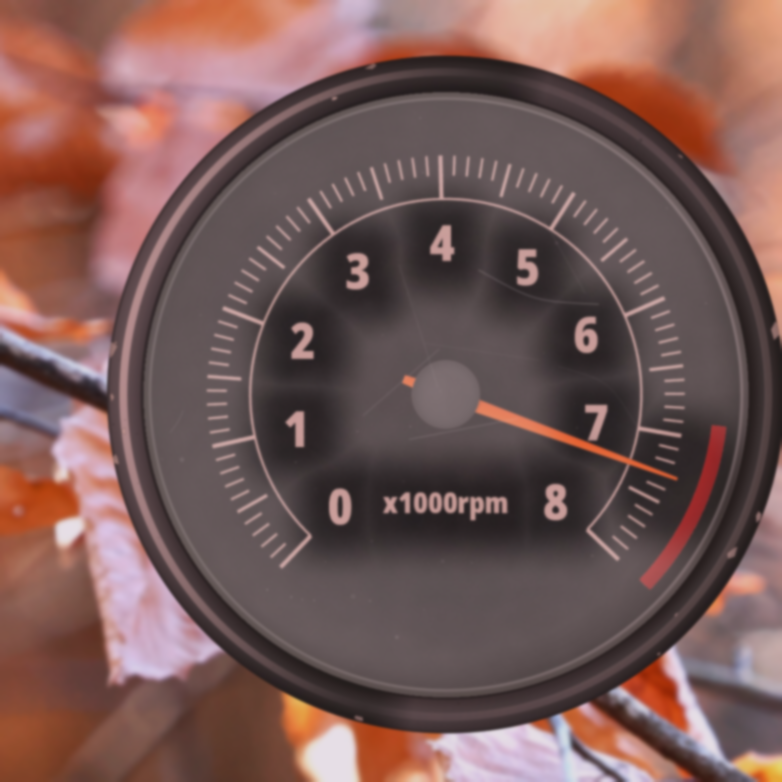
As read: 7300
